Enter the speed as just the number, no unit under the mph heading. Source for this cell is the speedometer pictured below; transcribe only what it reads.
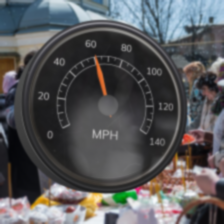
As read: 60
